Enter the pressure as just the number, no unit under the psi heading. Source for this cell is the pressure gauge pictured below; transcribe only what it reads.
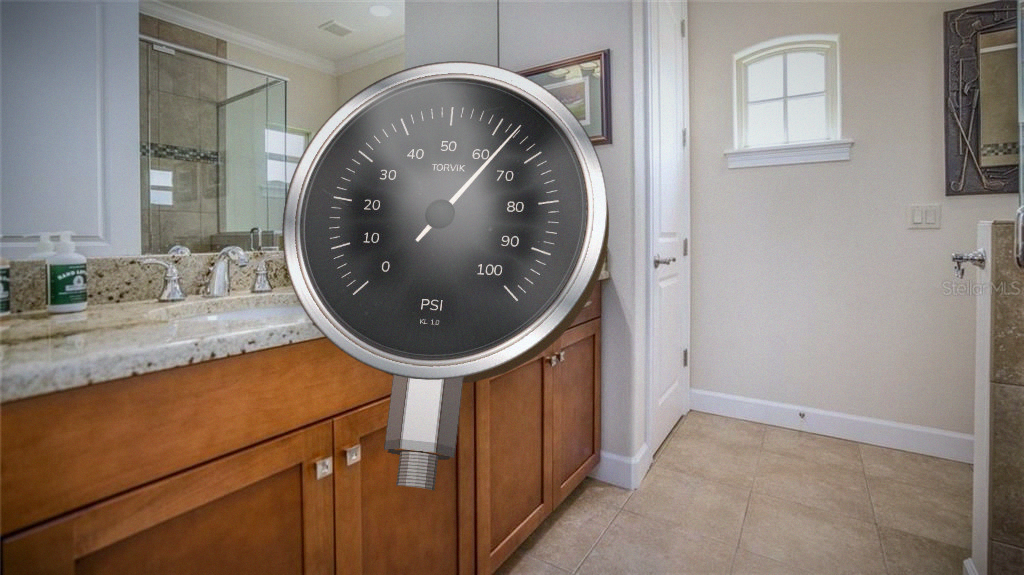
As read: 64
